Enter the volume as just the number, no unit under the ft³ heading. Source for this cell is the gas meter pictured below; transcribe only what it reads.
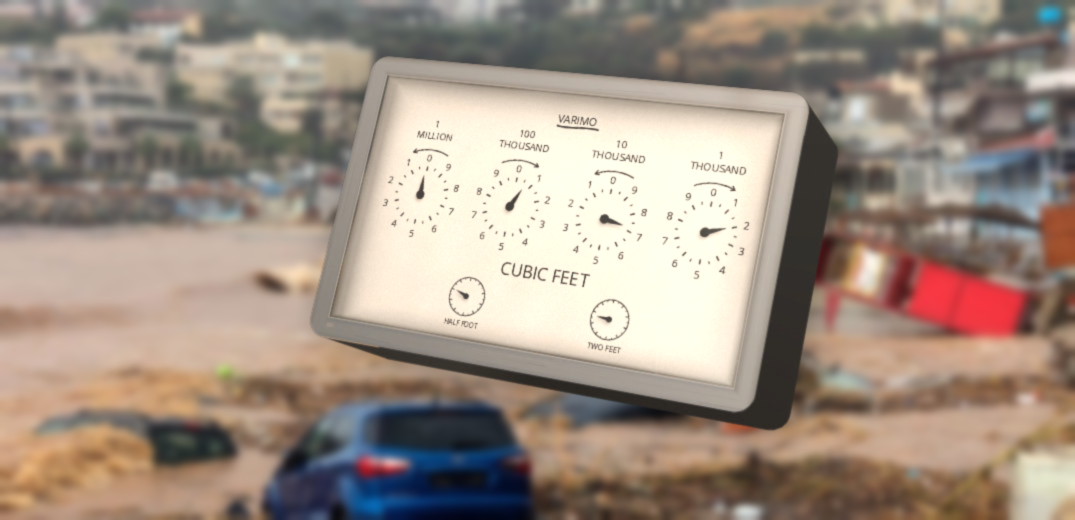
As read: 7200
